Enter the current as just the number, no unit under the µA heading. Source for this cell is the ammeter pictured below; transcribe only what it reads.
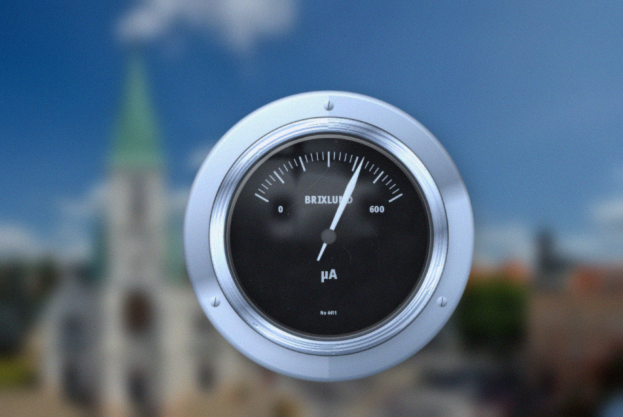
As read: 420
